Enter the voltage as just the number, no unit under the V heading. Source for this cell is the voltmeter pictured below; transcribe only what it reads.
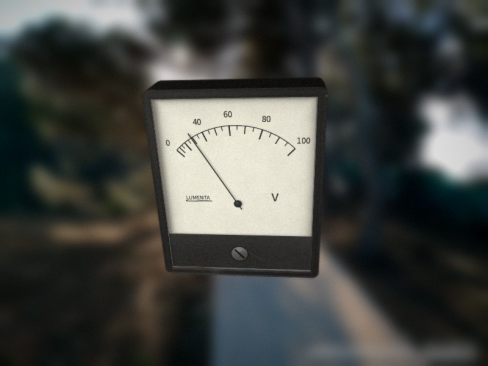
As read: 30
